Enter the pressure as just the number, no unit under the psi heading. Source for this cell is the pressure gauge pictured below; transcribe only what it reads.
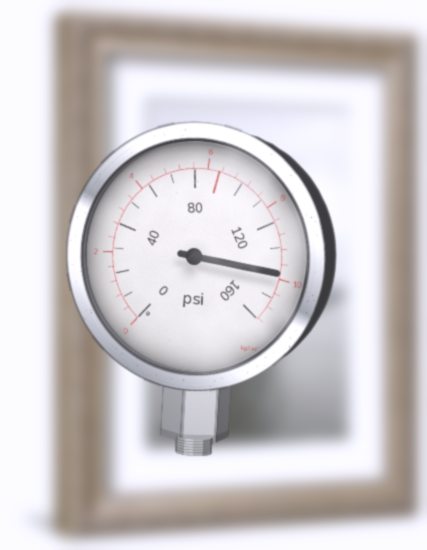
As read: 140
